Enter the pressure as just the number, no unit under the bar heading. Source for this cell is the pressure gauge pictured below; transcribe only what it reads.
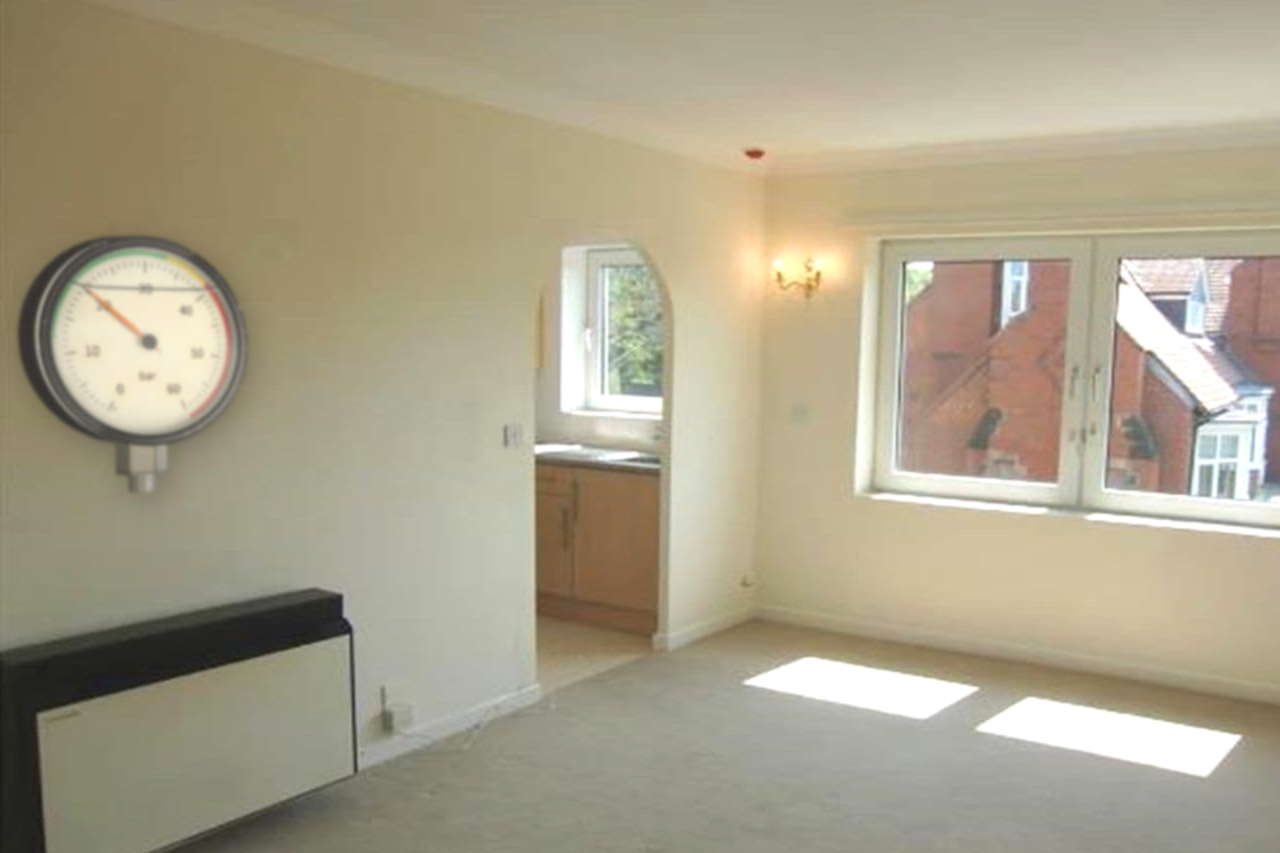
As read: 20
